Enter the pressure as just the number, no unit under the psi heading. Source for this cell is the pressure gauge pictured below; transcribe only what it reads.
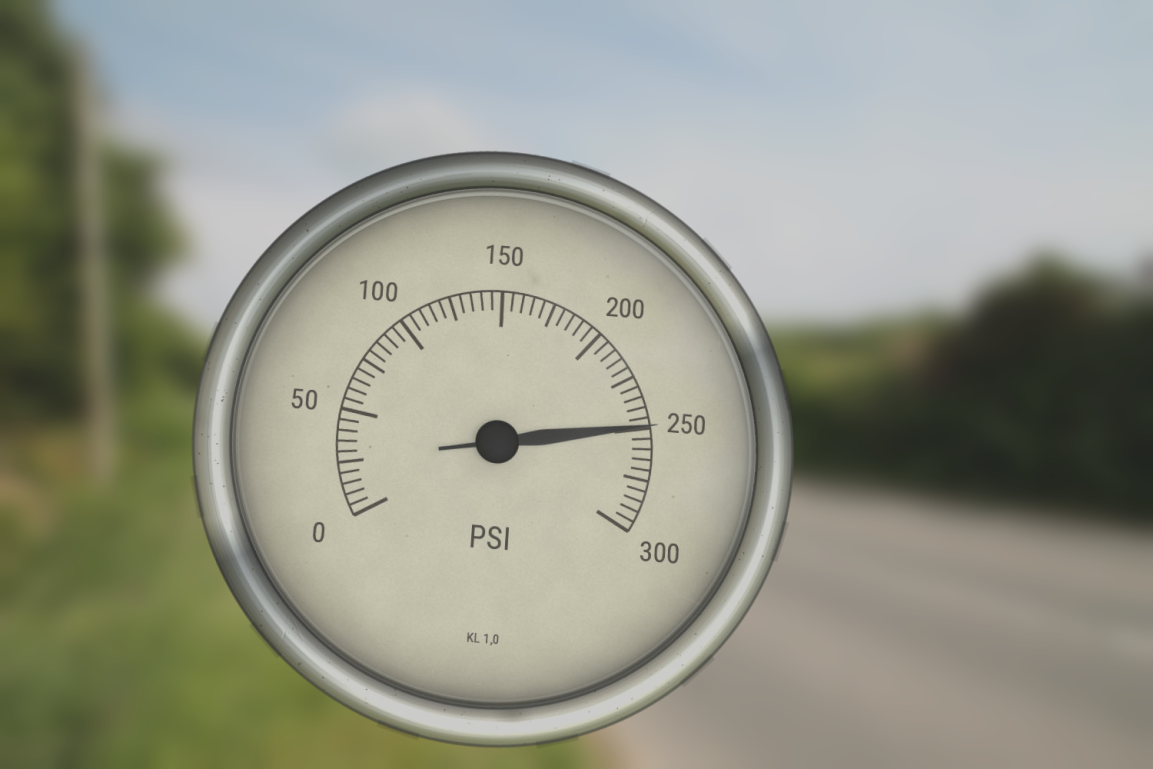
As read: 250
